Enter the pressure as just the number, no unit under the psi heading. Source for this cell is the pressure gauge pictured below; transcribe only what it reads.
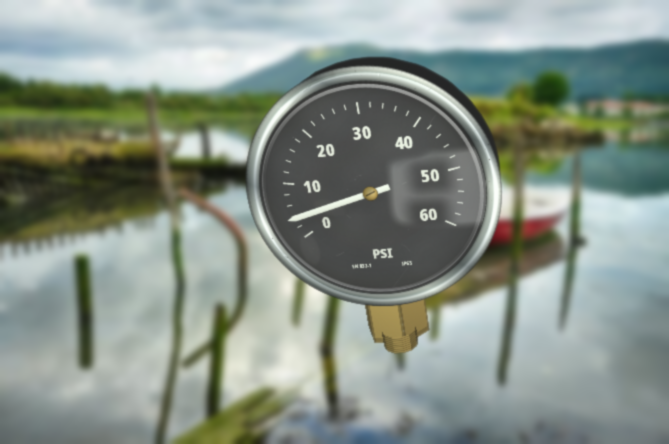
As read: 4
